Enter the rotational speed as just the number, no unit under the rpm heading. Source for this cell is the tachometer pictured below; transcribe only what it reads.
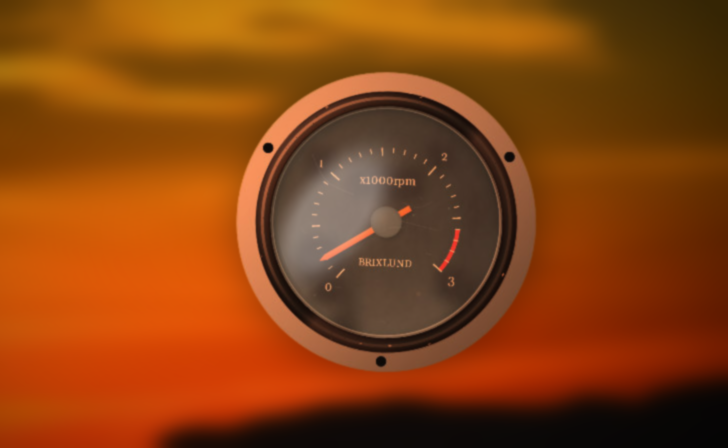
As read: 200
